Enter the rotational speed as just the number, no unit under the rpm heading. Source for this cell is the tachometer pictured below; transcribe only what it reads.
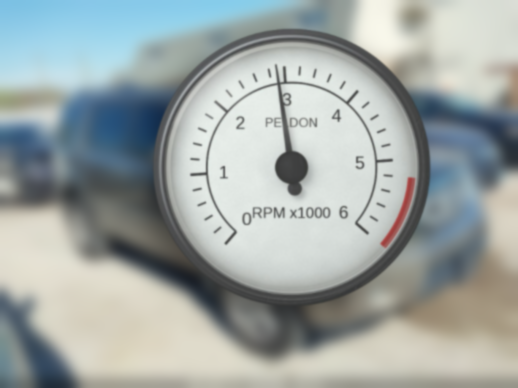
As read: 2900
